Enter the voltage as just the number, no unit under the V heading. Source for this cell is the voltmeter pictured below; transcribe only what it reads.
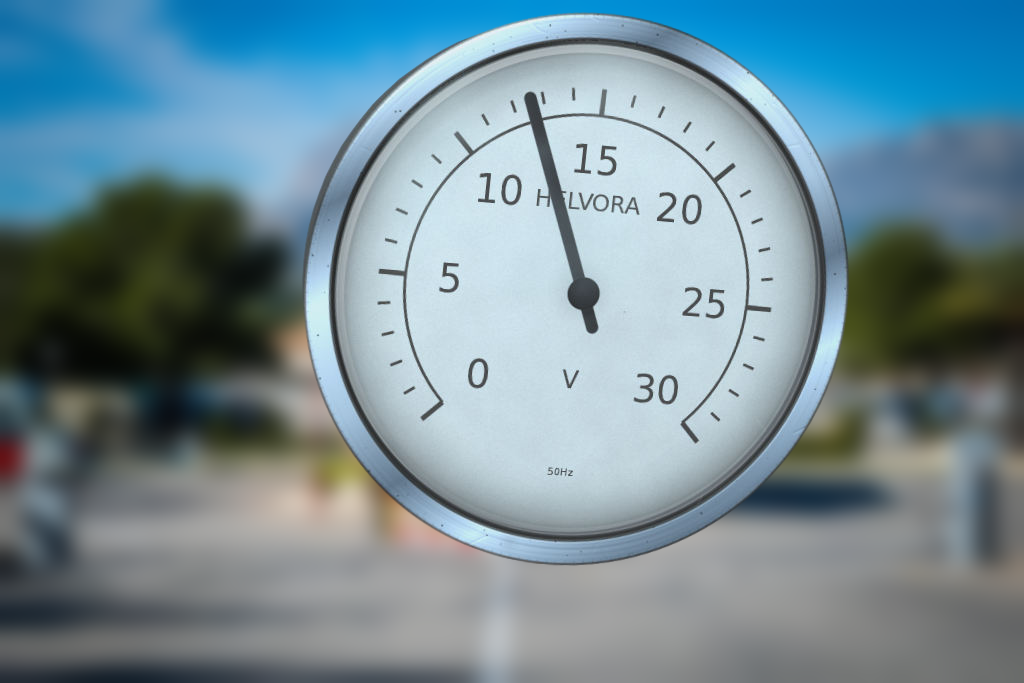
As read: 12.5
